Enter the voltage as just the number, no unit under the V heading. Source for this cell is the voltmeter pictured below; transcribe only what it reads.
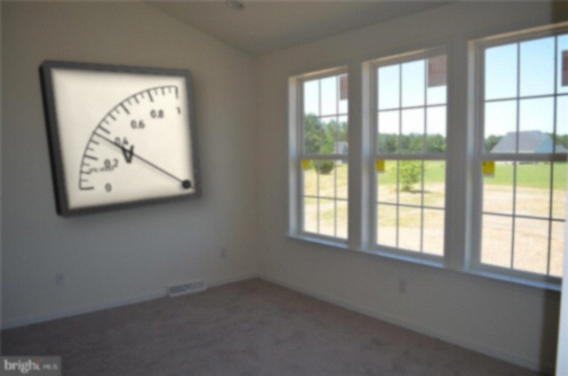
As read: 0.35
